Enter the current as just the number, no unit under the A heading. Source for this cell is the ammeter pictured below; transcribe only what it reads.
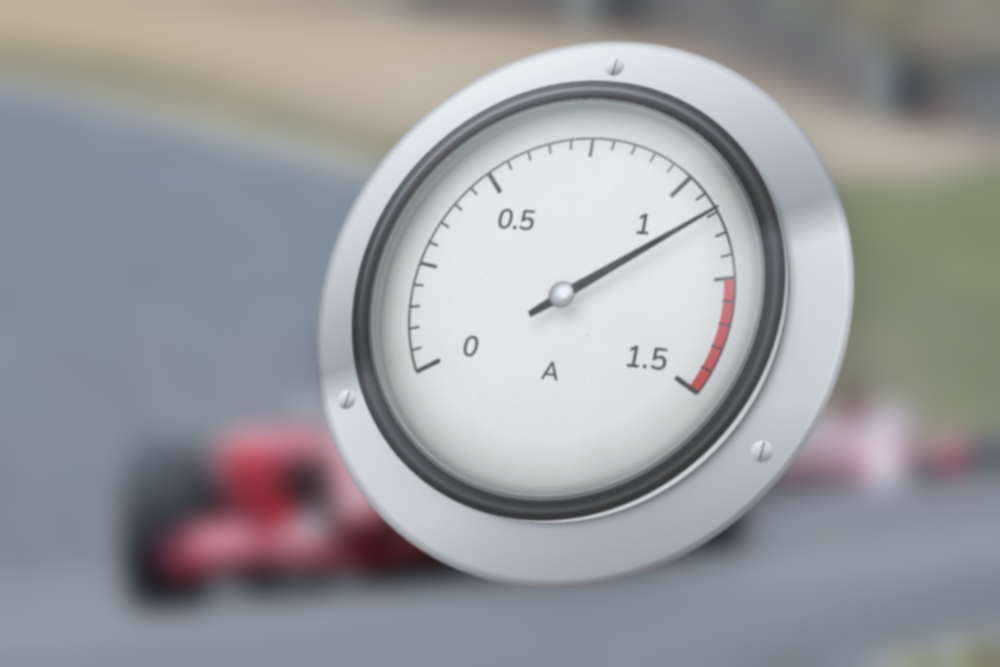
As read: 1.1
